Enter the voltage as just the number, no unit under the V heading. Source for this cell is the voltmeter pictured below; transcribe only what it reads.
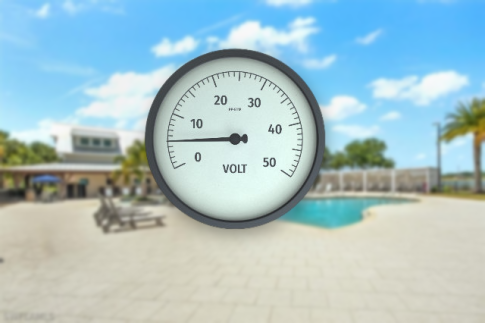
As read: 5
